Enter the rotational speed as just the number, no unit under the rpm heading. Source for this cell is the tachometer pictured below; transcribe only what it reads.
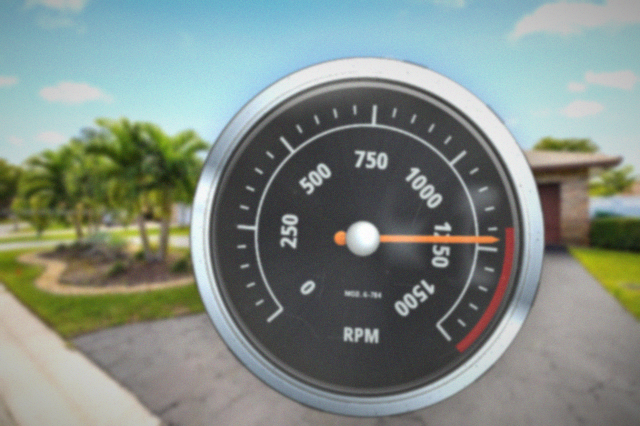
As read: 1225
